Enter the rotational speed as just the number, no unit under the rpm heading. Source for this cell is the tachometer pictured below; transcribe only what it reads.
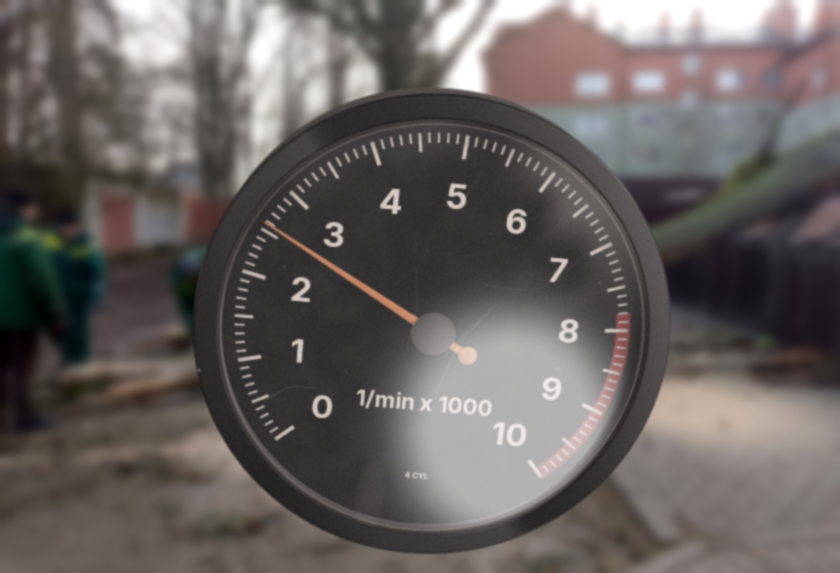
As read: 2600
